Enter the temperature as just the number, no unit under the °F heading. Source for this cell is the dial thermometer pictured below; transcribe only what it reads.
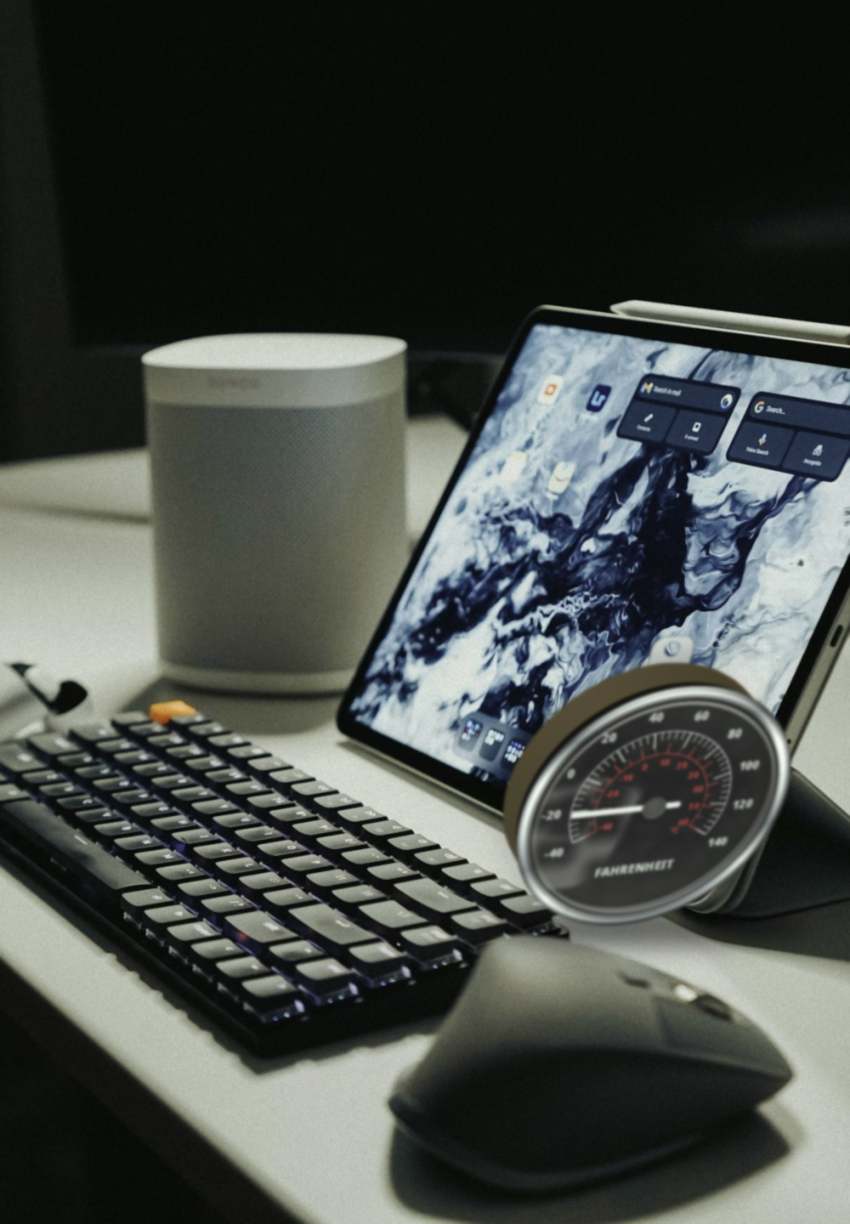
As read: -20
